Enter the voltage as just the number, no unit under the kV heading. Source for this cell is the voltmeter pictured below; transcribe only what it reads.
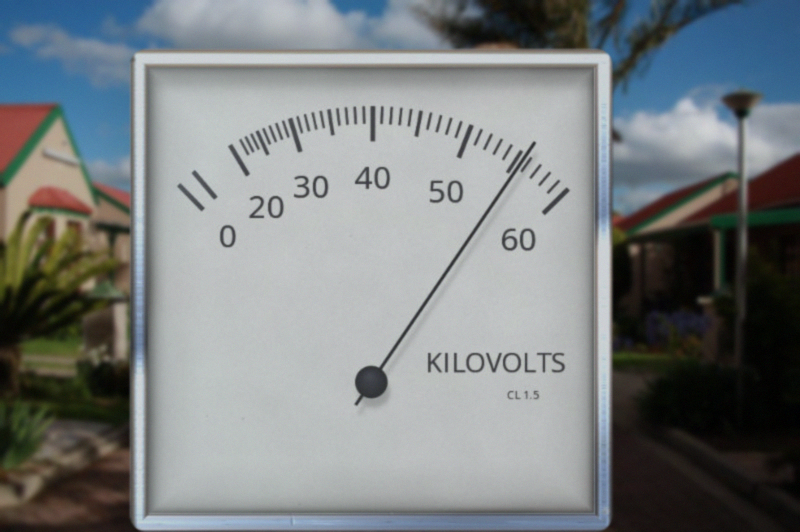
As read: 55.5
